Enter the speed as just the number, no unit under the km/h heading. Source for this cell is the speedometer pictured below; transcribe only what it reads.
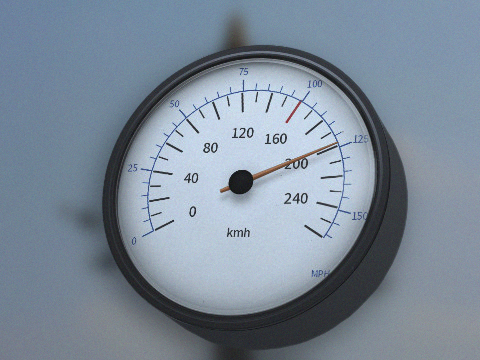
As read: 200
